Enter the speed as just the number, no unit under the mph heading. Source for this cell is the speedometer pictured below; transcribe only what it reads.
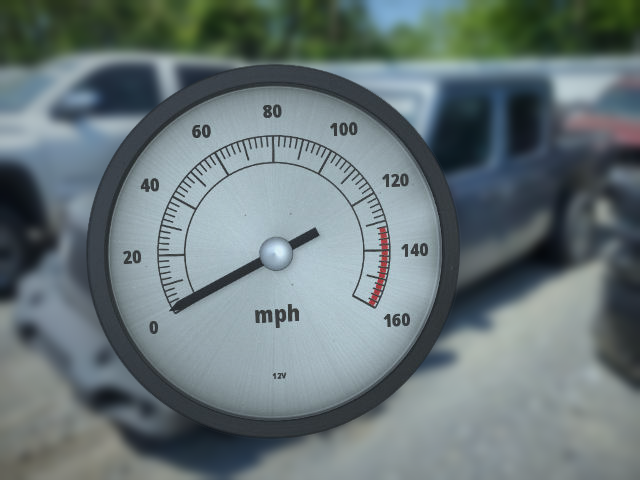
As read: 2
